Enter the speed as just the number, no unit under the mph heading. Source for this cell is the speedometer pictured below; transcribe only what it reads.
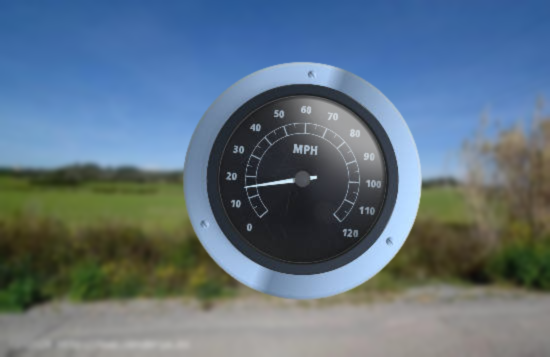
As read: 15
